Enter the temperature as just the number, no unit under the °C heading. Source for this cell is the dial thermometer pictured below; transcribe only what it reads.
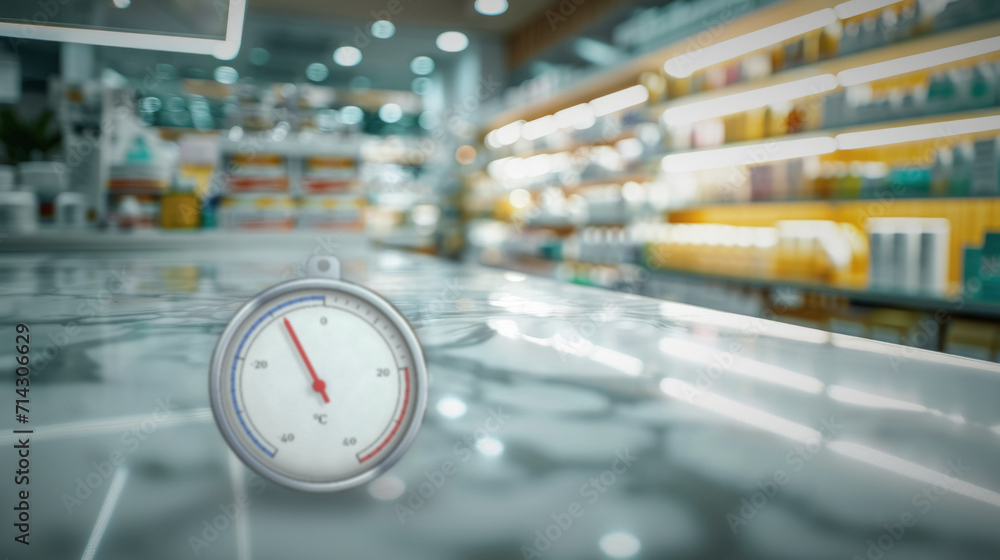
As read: -8
